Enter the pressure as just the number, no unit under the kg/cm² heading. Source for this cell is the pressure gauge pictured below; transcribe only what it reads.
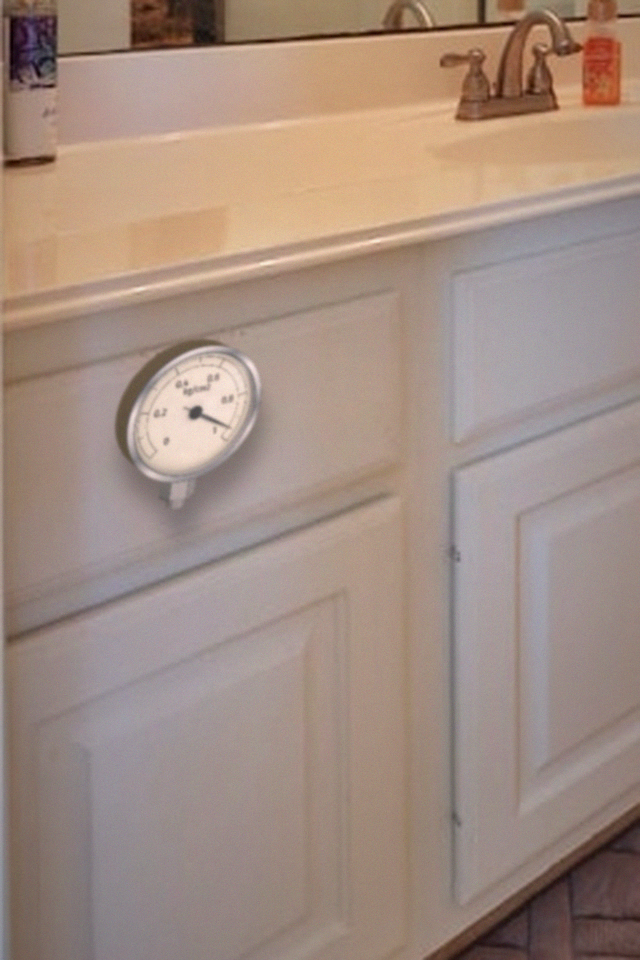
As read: 0.95
